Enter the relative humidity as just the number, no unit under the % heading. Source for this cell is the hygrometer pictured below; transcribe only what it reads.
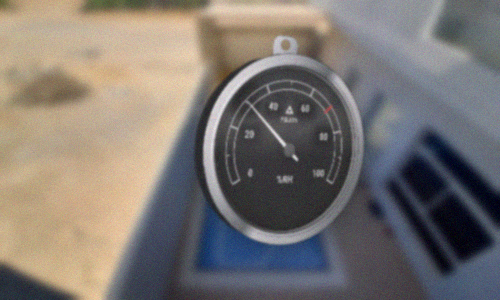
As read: 30
